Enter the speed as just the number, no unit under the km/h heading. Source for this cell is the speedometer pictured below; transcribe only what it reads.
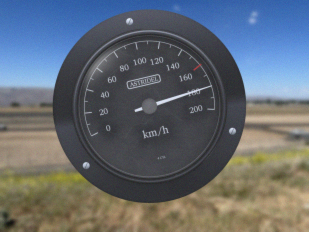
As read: 180
